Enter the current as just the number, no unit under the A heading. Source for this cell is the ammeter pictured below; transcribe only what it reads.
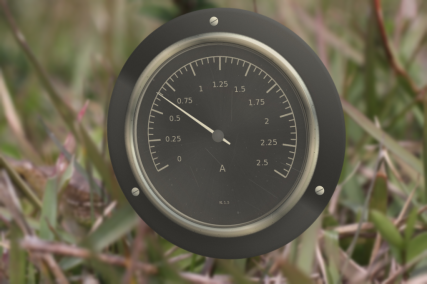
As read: 0.65
